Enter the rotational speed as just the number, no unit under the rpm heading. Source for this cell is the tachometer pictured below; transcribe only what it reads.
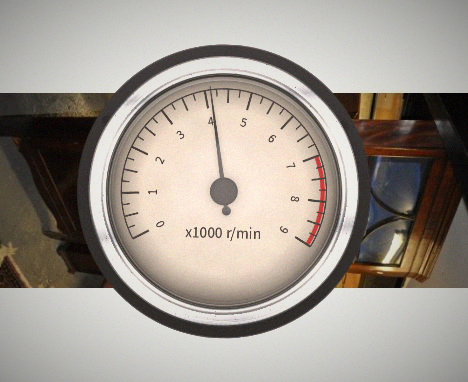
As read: 4125
